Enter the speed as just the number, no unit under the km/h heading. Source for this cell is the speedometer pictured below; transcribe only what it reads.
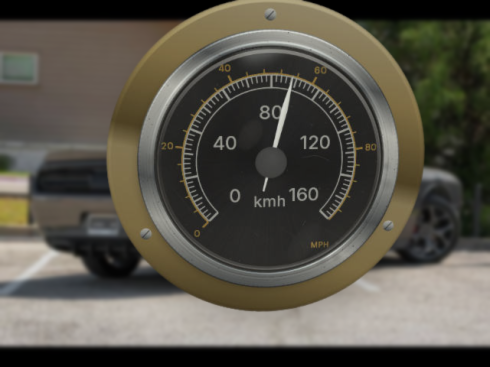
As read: 88
